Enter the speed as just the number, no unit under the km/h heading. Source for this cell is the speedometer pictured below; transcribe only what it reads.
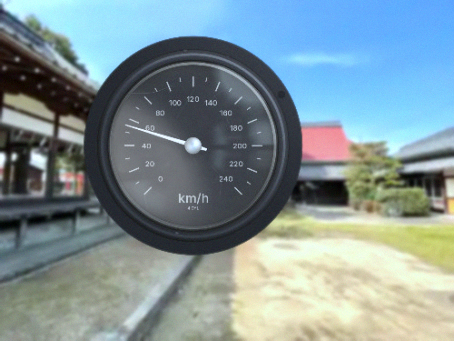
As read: 55
